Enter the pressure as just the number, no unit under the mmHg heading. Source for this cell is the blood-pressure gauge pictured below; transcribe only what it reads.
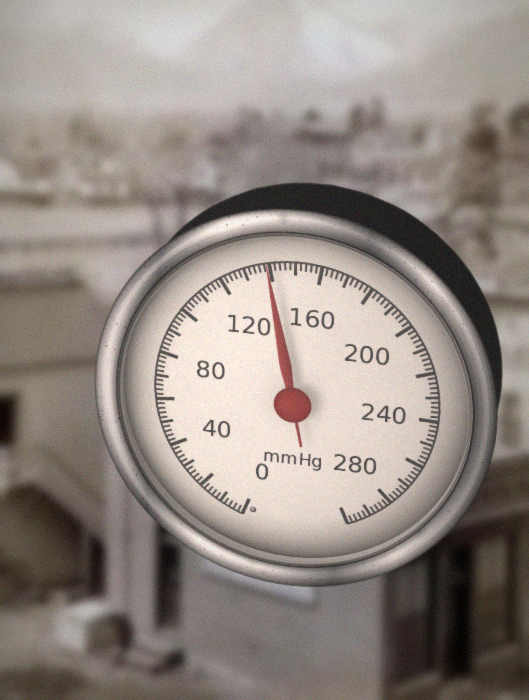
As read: 140
